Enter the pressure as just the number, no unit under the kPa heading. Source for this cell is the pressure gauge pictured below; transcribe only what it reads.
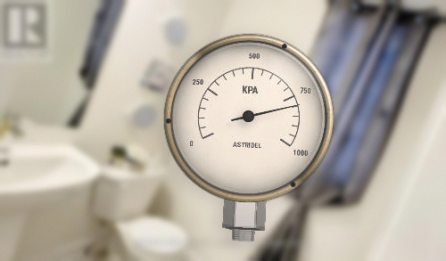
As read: 800
